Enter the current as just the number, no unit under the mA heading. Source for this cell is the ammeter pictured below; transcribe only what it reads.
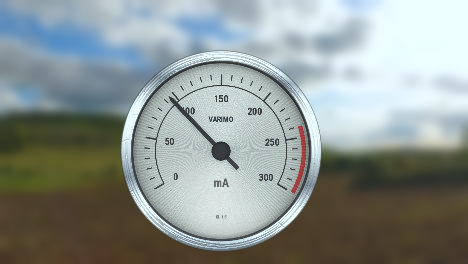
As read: 95
